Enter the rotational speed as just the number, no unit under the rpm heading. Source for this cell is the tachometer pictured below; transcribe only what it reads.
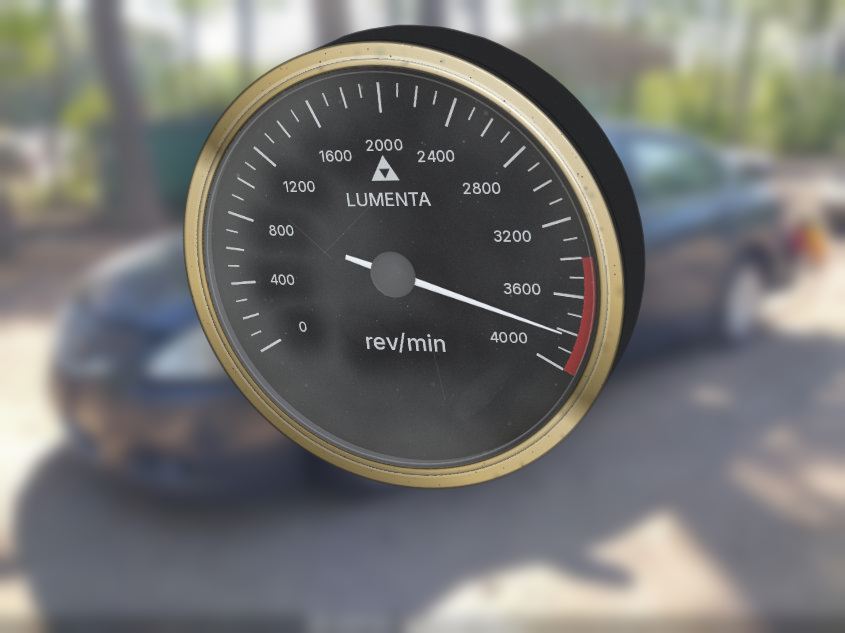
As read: 3800
